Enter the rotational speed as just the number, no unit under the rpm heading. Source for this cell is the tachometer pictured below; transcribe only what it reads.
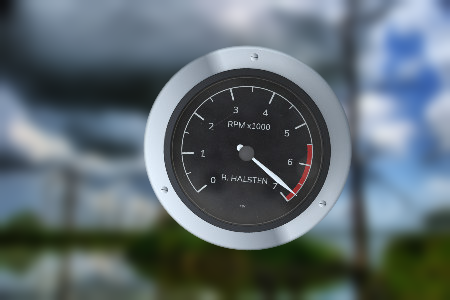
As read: 6750
